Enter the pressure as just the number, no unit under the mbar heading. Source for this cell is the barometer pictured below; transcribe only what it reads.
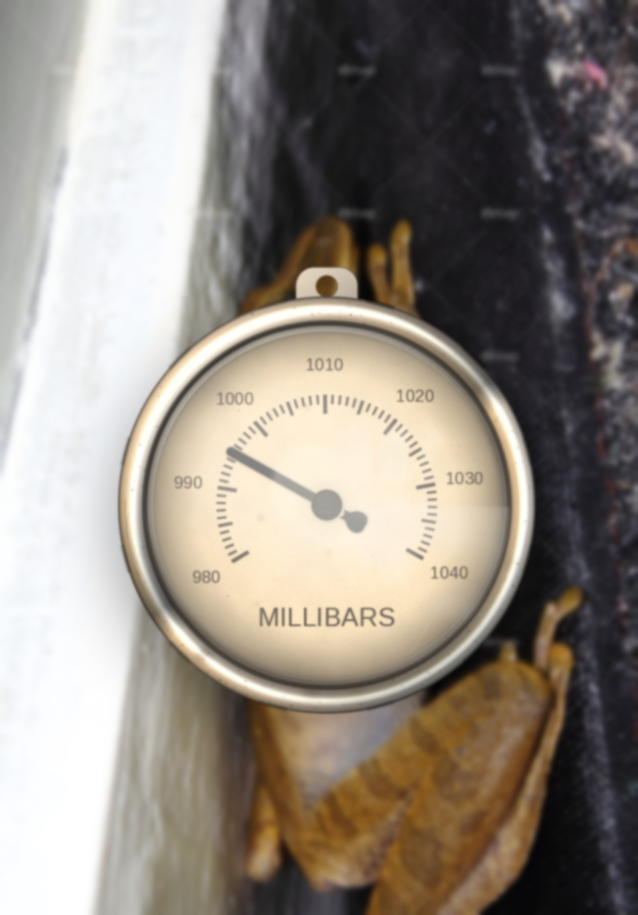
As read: 995
